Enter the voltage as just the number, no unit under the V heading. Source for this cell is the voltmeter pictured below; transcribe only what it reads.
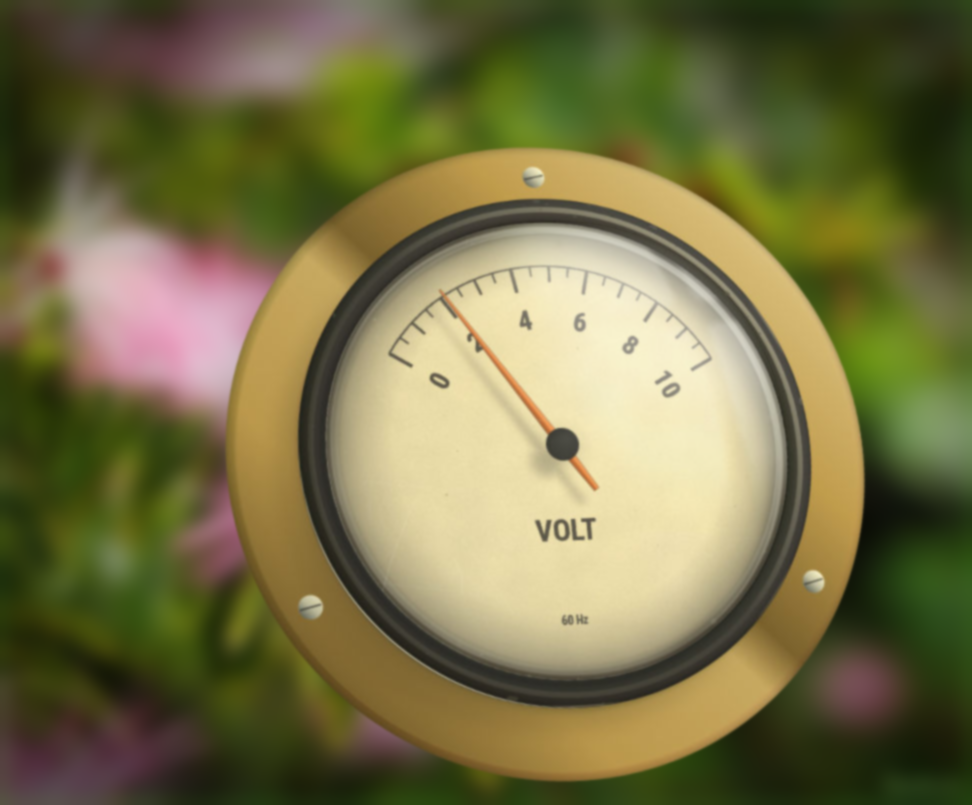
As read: 2
